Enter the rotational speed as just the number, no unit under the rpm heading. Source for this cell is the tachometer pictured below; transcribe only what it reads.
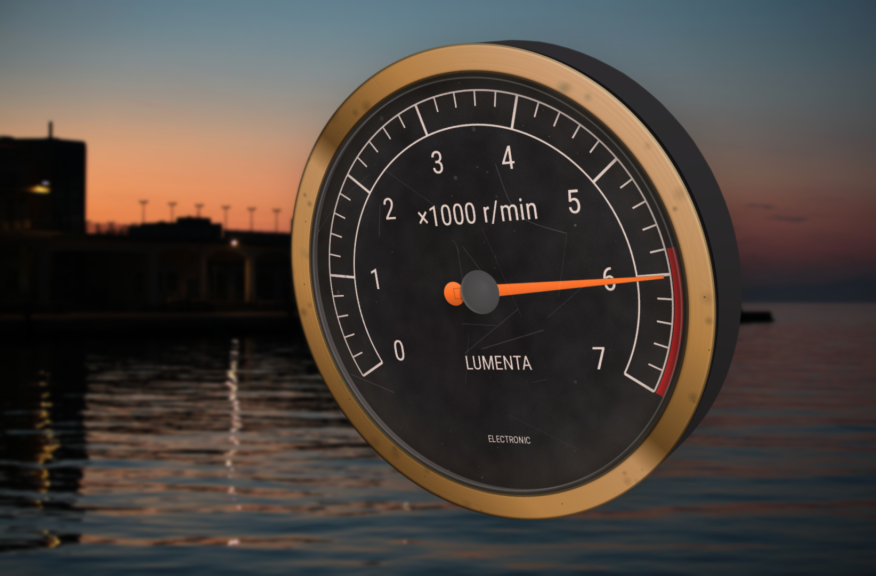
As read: 6000
